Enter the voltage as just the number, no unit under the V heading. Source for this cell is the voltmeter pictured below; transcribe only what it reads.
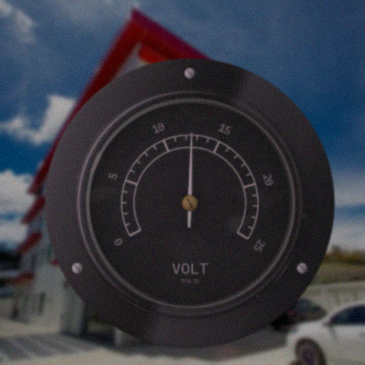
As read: 12.5
